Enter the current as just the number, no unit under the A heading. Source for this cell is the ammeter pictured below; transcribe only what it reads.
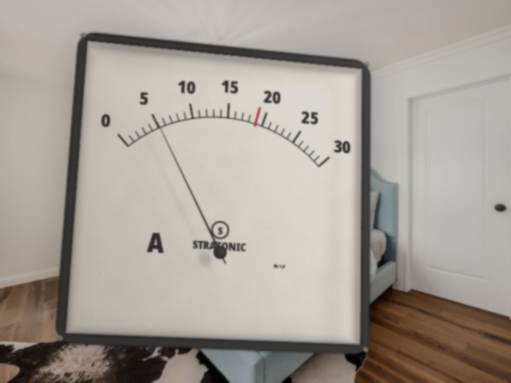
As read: 5
